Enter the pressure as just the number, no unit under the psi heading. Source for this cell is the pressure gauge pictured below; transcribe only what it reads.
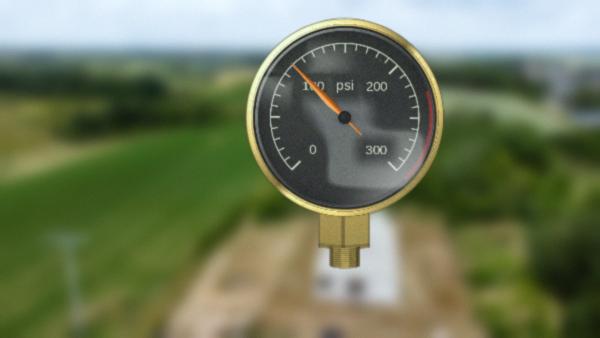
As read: 100
